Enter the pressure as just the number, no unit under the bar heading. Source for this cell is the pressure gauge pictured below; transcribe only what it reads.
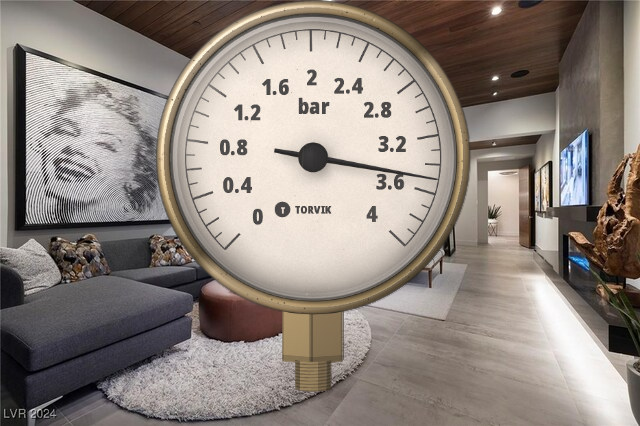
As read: 3.5
